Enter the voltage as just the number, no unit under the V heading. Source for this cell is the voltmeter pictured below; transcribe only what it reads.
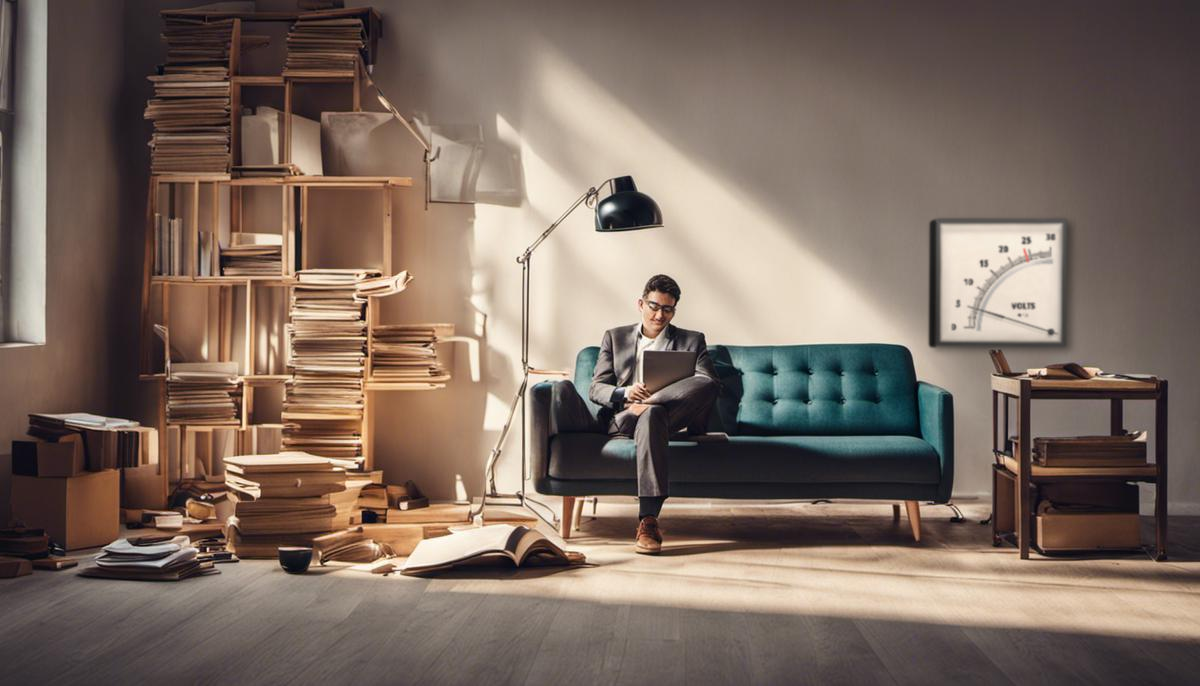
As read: 5
